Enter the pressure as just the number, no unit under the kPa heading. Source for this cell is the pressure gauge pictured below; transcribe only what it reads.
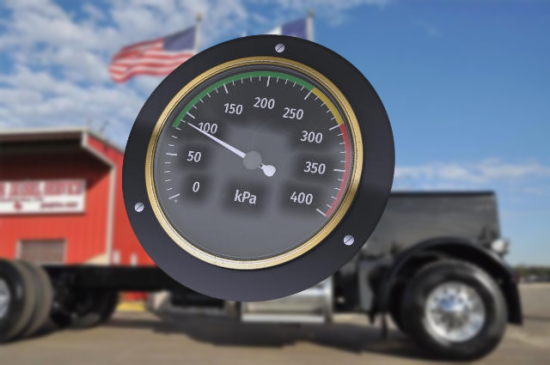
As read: 90
